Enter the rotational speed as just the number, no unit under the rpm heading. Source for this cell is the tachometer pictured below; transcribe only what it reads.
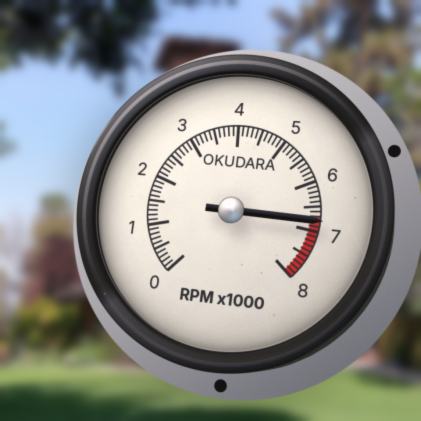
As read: 6800
